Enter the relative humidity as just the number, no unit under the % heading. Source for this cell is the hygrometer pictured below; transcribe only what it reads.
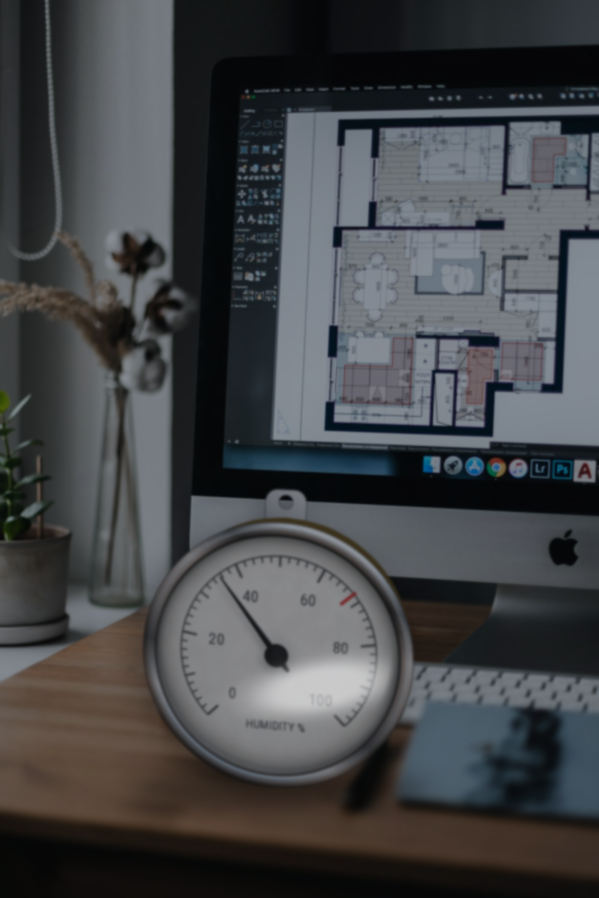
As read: 36
